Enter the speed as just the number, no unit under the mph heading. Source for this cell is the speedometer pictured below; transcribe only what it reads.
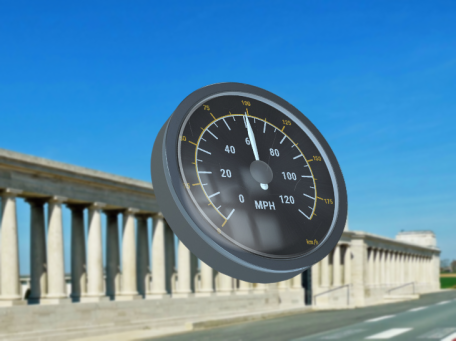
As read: 60
